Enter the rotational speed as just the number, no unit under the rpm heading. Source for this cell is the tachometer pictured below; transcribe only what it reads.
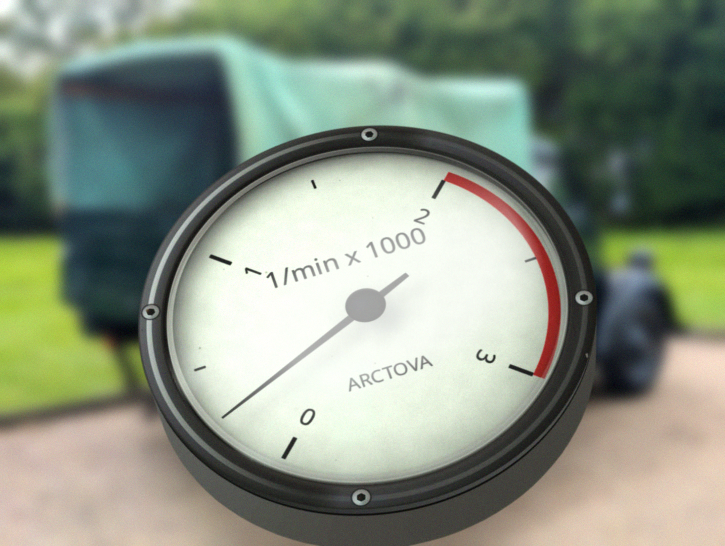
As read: 250
